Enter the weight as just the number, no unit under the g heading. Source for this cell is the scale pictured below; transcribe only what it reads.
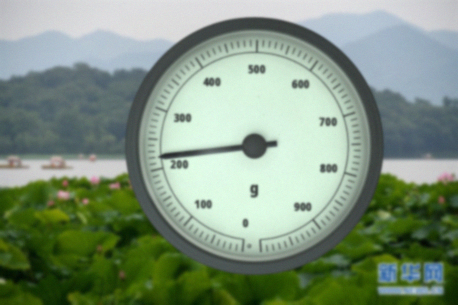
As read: 220
